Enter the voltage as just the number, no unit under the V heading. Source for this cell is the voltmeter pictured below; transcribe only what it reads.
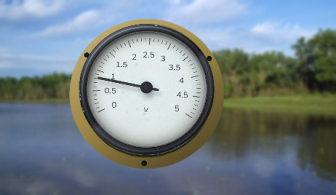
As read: 0.8
